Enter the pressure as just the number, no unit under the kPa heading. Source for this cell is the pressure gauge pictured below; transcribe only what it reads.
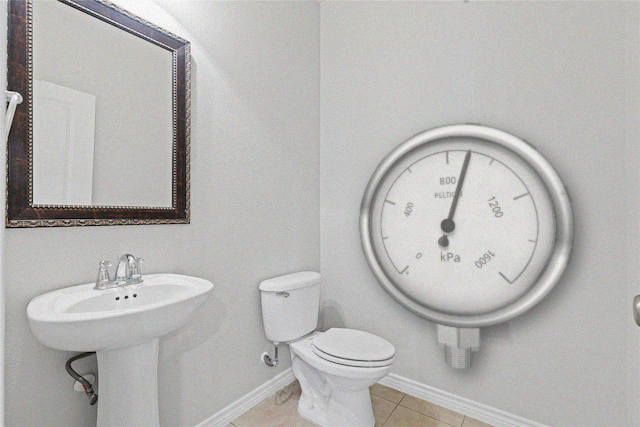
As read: 900
